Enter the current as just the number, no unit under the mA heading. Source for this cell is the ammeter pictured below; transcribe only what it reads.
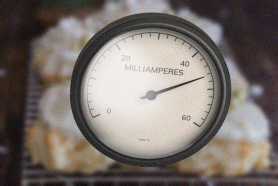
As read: 46
